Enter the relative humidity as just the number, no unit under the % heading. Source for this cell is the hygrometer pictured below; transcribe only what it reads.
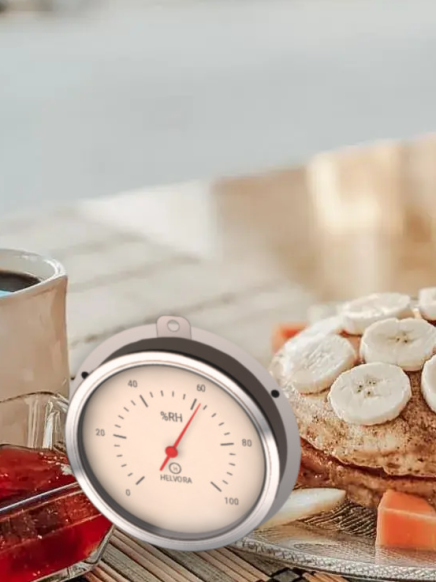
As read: 62
